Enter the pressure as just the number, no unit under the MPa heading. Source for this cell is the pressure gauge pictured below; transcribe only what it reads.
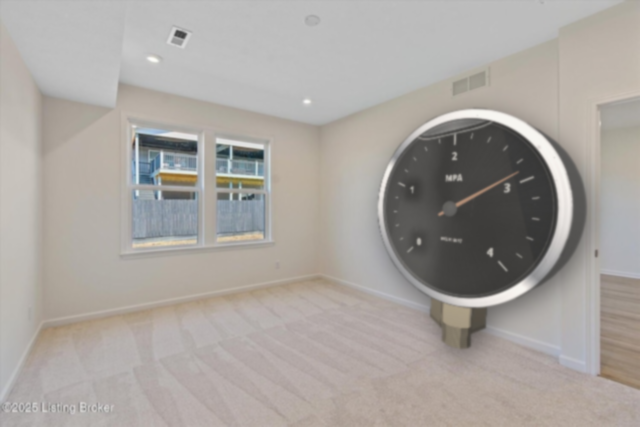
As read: 2.9
